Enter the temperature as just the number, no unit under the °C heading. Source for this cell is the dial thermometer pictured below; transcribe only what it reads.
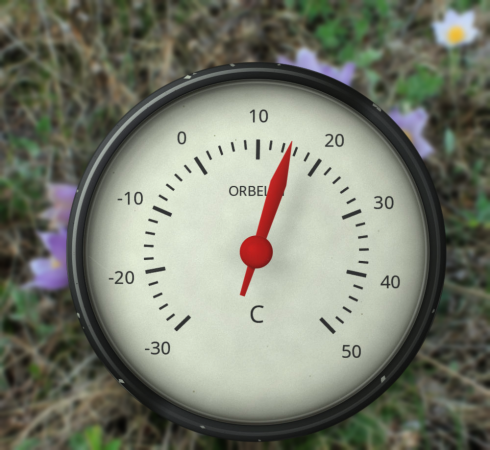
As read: 15
